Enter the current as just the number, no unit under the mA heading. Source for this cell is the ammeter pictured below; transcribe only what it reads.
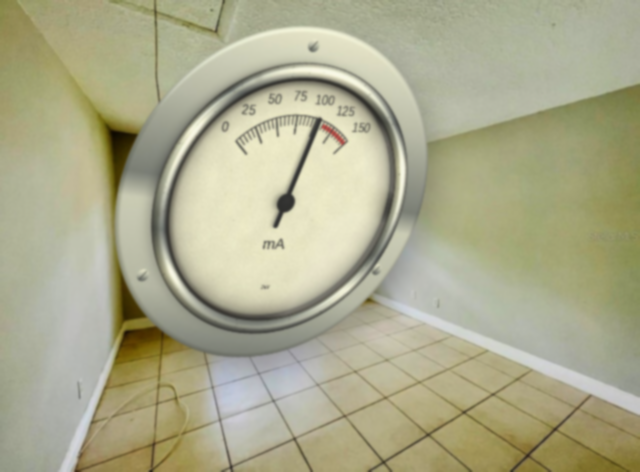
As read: 100
